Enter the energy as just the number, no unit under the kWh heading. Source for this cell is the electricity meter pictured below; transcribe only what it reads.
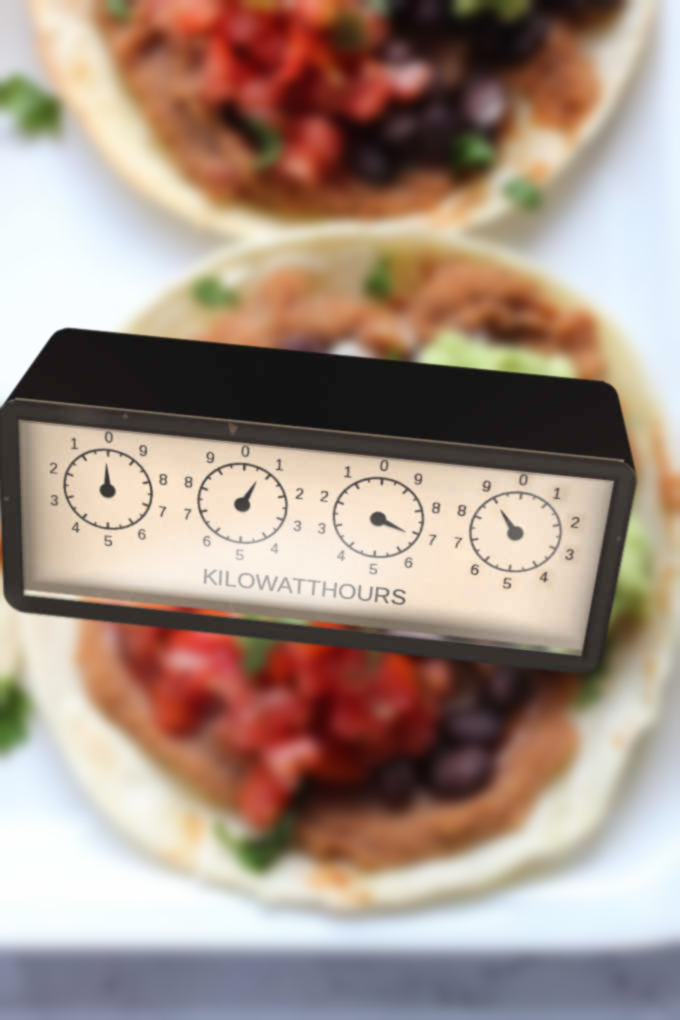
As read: 69
